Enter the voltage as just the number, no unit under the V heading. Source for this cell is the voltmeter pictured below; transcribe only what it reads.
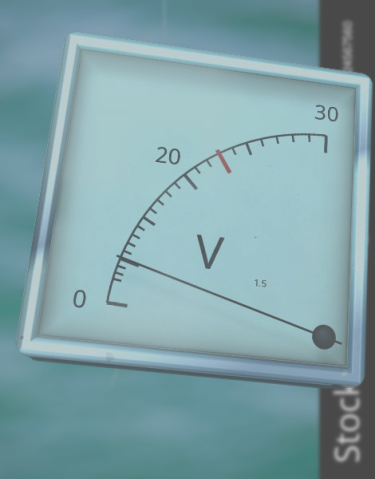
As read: 10
